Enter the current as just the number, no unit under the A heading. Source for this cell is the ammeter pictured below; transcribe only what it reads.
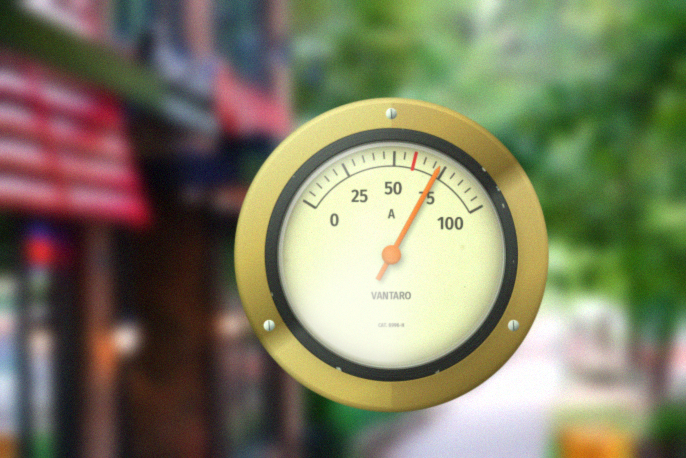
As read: 72.5
